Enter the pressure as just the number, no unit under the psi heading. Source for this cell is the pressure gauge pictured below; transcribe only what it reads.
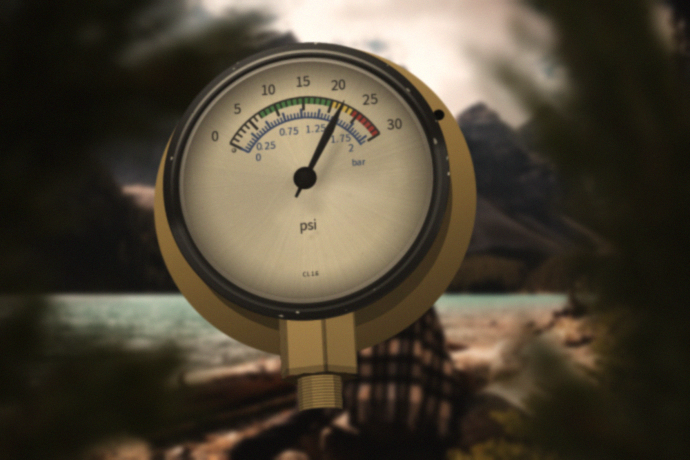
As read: 22
